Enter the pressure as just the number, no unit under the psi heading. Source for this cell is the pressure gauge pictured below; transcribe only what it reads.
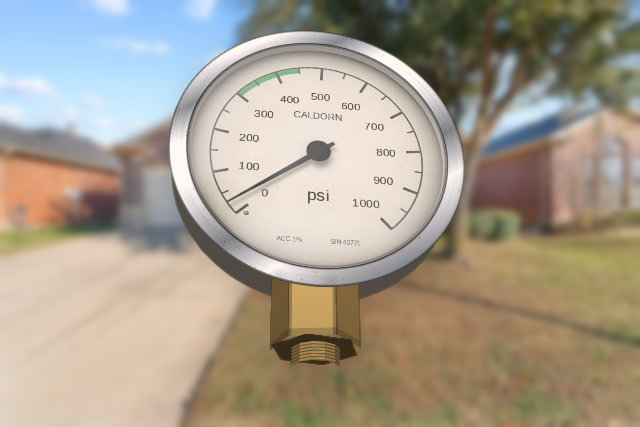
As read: 25
